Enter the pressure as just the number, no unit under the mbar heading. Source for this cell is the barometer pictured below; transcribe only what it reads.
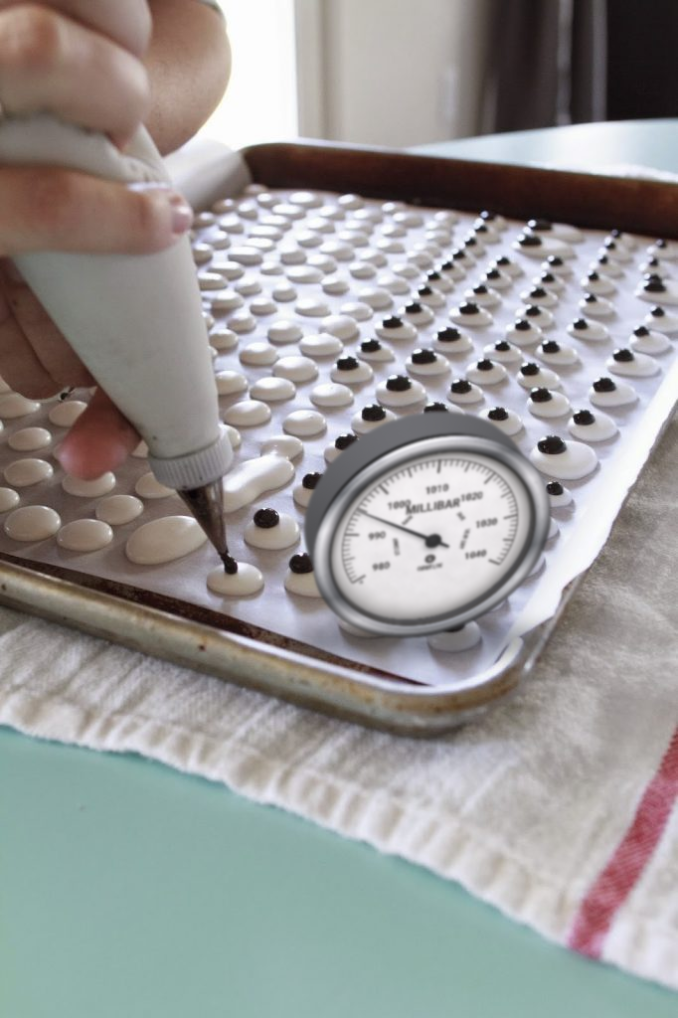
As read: 995
